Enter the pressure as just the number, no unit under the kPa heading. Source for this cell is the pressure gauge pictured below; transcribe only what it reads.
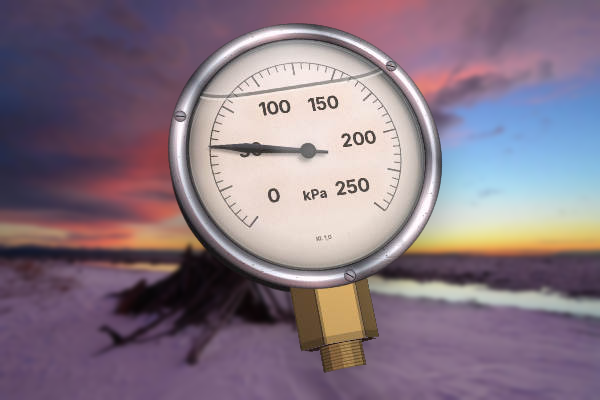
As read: 50
